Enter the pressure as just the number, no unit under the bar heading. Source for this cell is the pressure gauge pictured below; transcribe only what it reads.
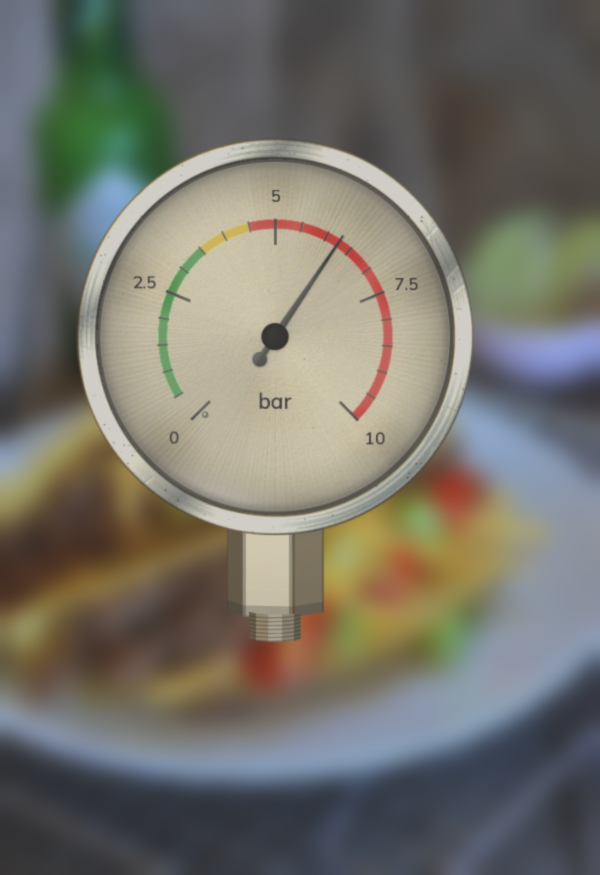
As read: 6.25
